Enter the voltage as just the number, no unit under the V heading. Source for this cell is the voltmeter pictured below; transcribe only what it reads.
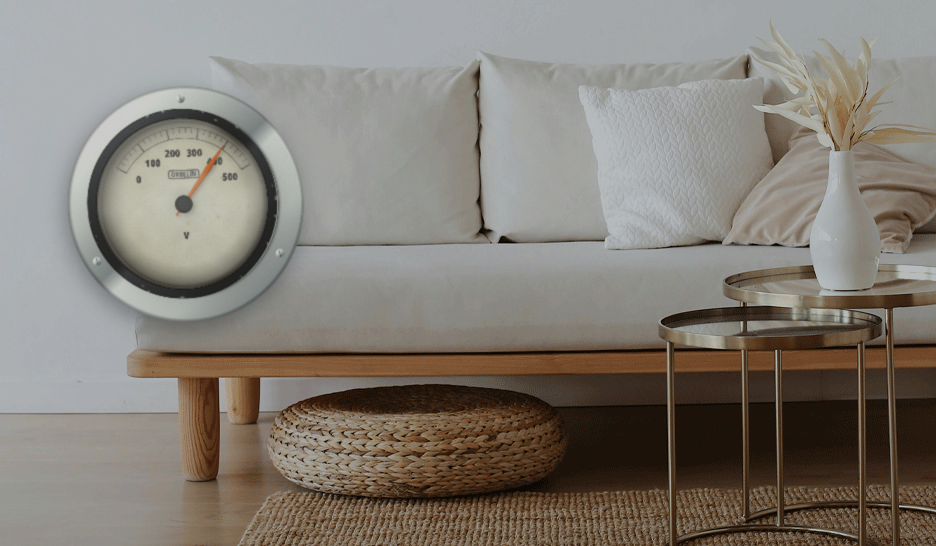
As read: 400
